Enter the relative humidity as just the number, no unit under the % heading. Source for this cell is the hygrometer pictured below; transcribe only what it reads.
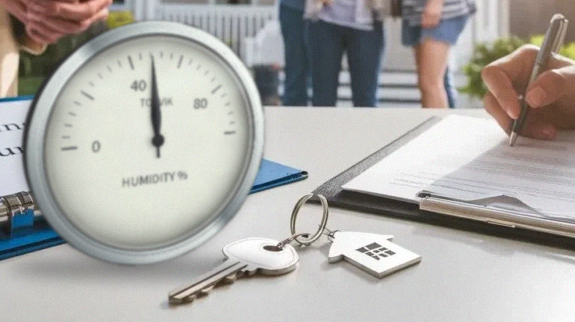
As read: 48
